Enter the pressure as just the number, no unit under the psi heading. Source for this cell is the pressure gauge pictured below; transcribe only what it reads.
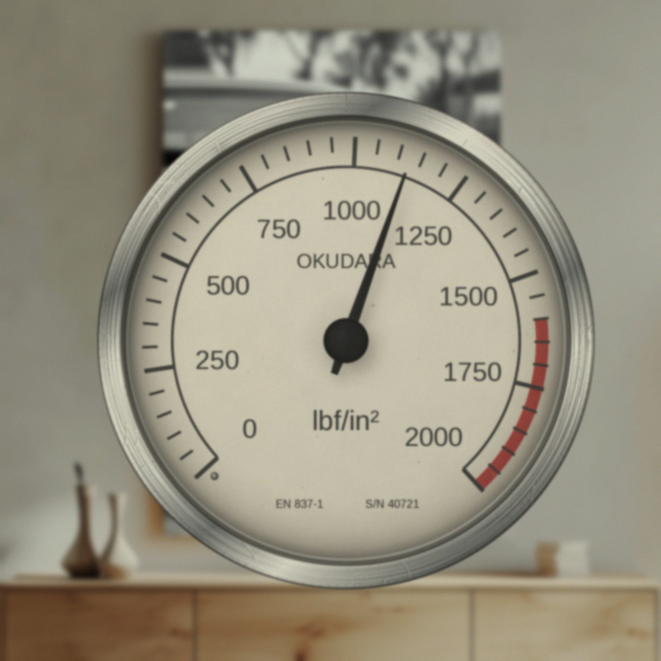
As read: 1125
